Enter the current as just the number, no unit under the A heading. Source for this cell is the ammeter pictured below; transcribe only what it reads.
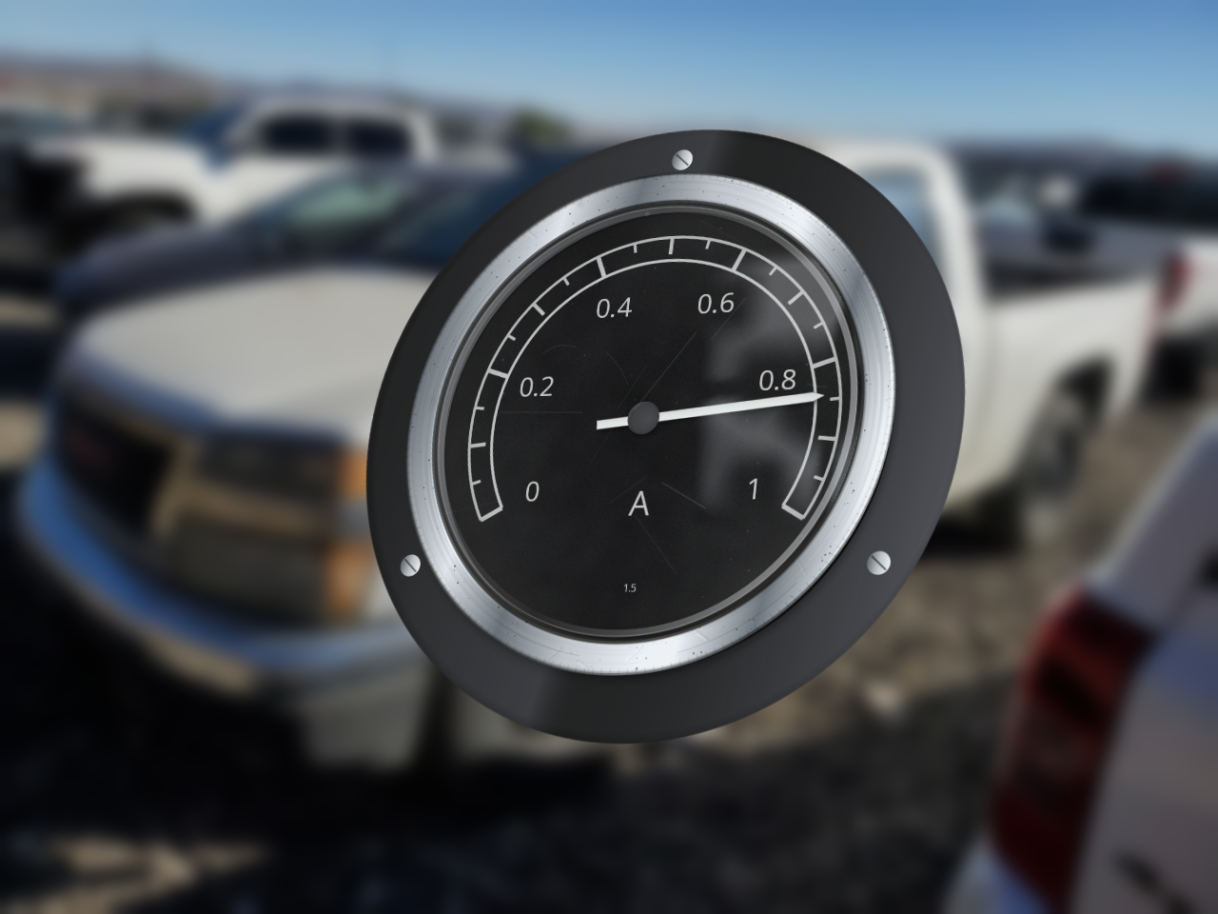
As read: 0.85
